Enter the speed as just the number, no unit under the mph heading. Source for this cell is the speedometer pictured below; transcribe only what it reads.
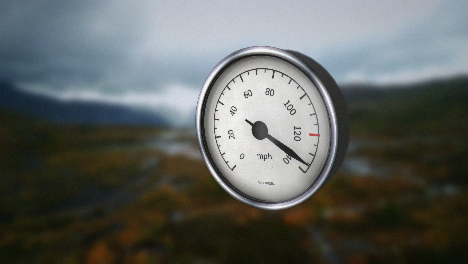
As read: 135
